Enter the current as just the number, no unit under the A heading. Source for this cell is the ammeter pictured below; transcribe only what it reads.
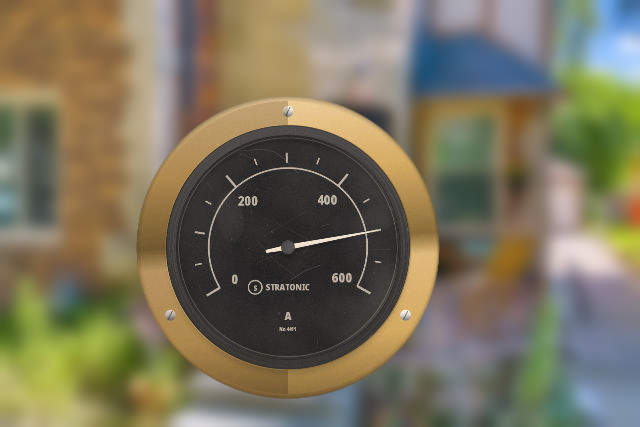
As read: 500
